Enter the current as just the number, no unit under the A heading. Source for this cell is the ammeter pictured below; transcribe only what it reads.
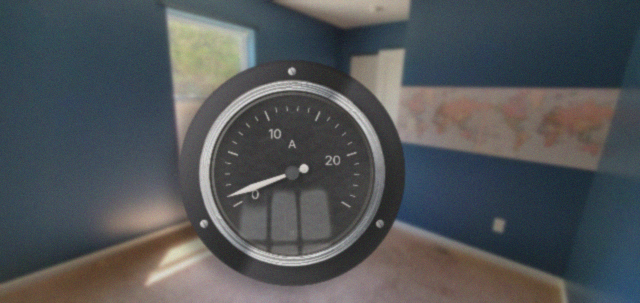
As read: 1
